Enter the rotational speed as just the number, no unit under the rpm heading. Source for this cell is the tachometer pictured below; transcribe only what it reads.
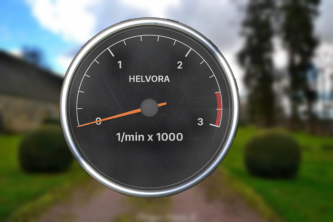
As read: 0
